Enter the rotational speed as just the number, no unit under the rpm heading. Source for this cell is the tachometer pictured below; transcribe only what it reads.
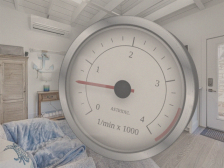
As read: 600
